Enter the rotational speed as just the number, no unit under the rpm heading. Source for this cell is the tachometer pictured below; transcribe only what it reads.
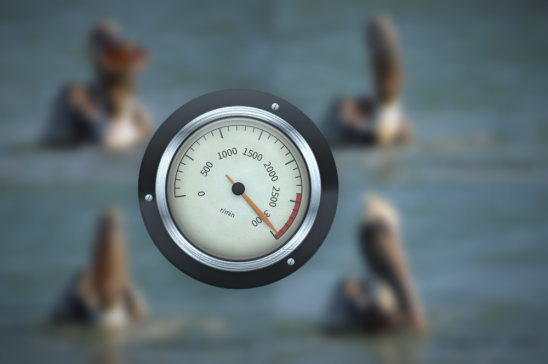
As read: 2950
